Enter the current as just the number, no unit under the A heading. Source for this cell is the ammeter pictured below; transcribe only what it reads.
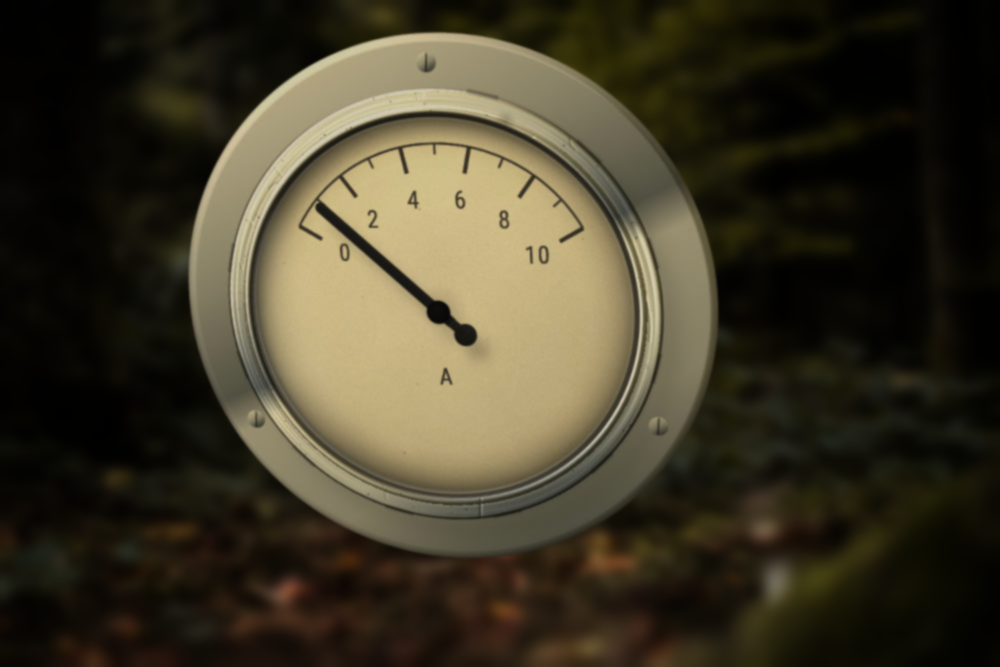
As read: 1
